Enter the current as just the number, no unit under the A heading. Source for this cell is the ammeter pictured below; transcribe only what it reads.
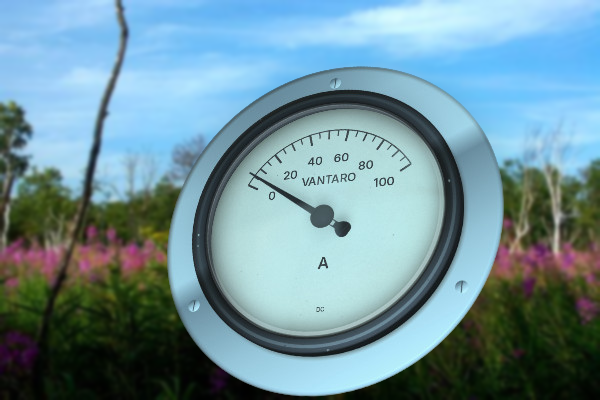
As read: 5
